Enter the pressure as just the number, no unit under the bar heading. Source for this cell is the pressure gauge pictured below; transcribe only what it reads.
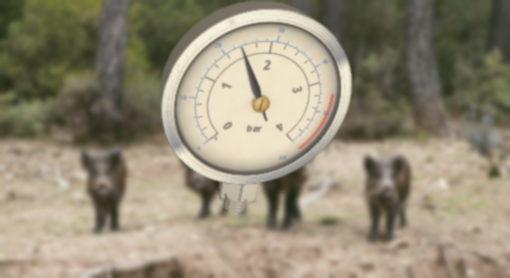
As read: 1.6
